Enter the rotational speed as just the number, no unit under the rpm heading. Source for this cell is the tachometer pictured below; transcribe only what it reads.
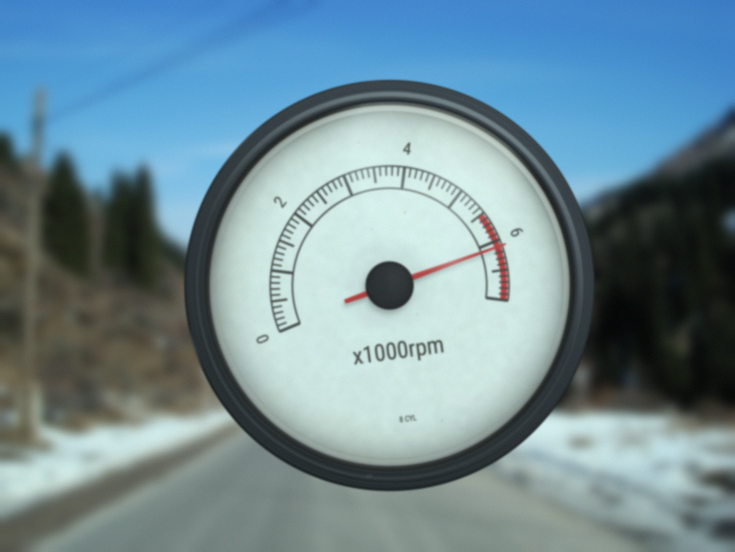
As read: 6100
